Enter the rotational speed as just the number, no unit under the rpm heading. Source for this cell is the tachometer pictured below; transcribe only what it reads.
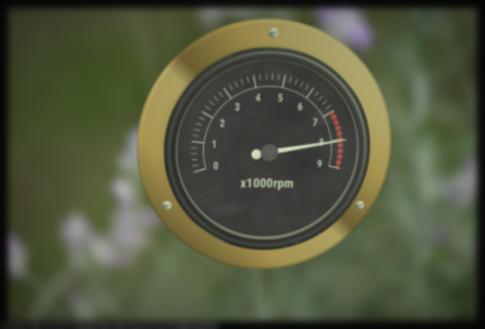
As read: 8000
